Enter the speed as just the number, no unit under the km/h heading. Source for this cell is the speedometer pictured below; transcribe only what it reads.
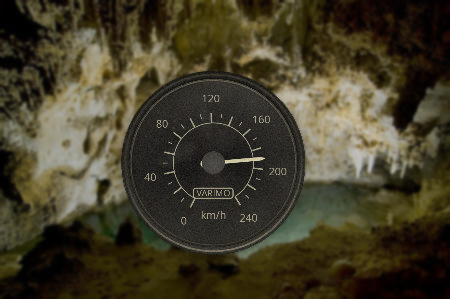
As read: 190
